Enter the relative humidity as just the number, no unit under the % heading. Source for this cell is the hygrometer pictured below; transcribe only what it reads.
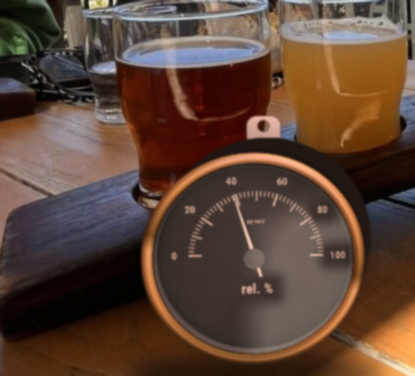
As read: 40
